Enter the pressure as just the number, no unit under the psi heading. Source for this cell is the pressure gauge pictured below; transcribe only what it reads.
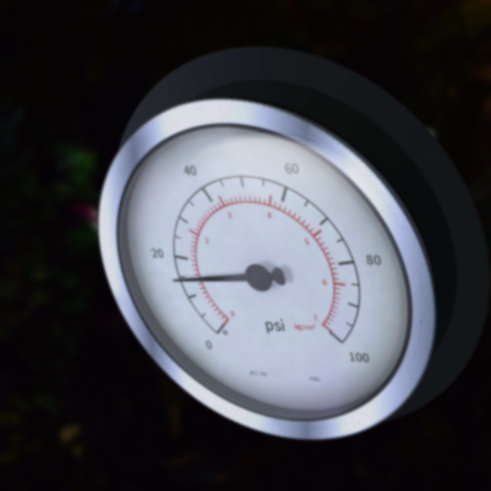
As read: 15
